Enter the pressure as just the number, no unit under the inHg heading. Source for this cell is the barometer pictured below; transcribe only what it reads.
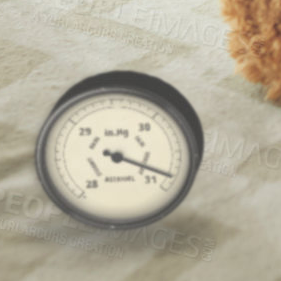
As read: 30.8
